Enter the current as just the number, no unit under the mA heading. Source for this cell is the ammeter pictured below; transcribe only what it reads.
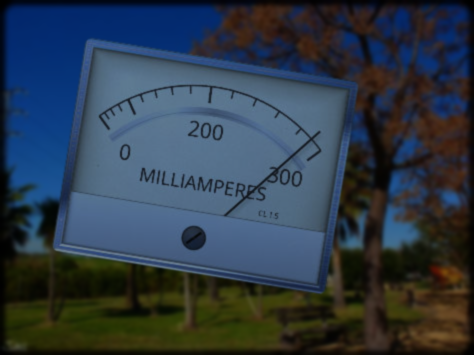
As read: 290
